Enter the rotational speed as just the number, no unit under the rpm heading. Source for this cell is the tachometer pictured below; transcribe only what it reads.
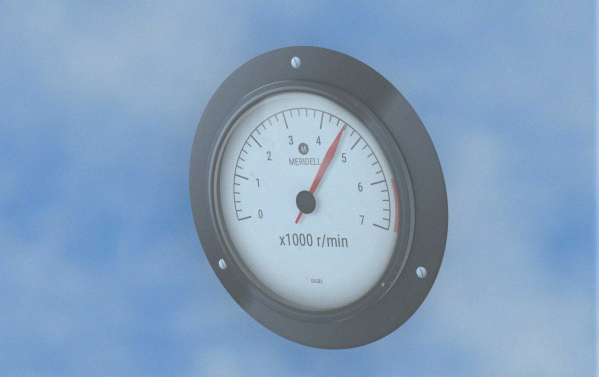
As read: 4600
